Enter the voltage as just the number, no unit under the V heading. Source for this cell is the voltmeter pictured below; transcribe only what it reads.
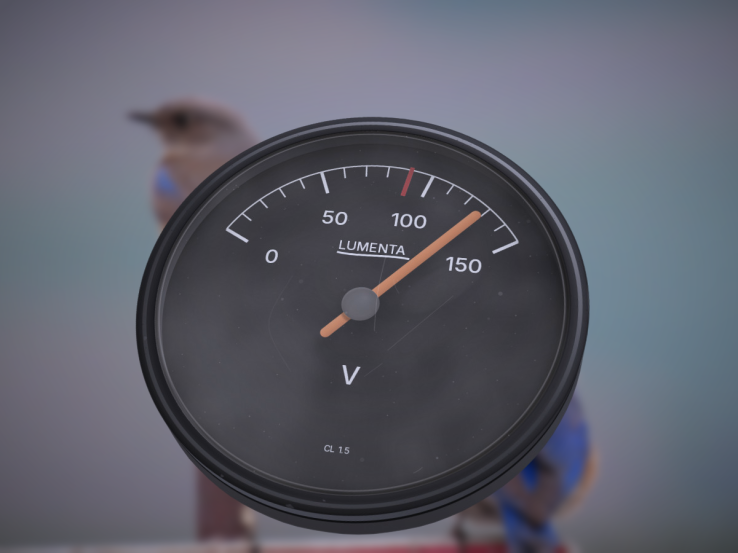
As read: 130
